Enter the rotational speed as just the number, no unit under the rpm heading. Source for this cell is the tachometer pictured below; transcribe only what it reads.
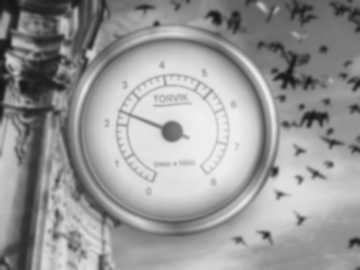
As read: 2400
